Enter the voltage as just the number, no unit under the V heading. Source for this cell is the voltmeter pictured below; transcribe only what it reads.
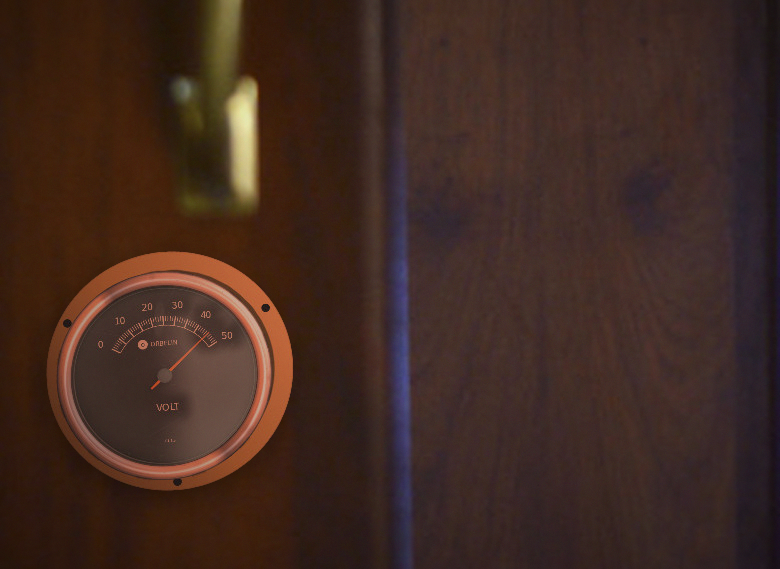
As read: 45
